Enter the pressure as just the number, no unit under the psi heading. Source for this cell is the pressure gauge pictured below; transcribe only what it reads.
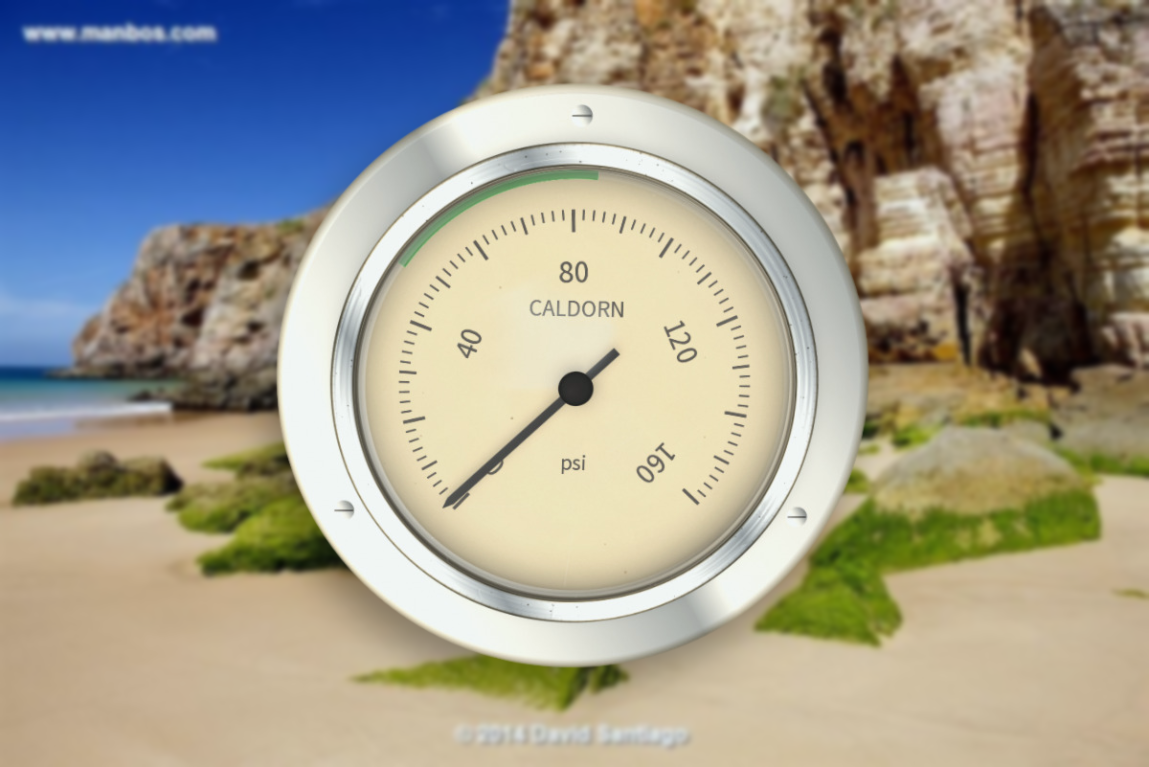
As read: 2
